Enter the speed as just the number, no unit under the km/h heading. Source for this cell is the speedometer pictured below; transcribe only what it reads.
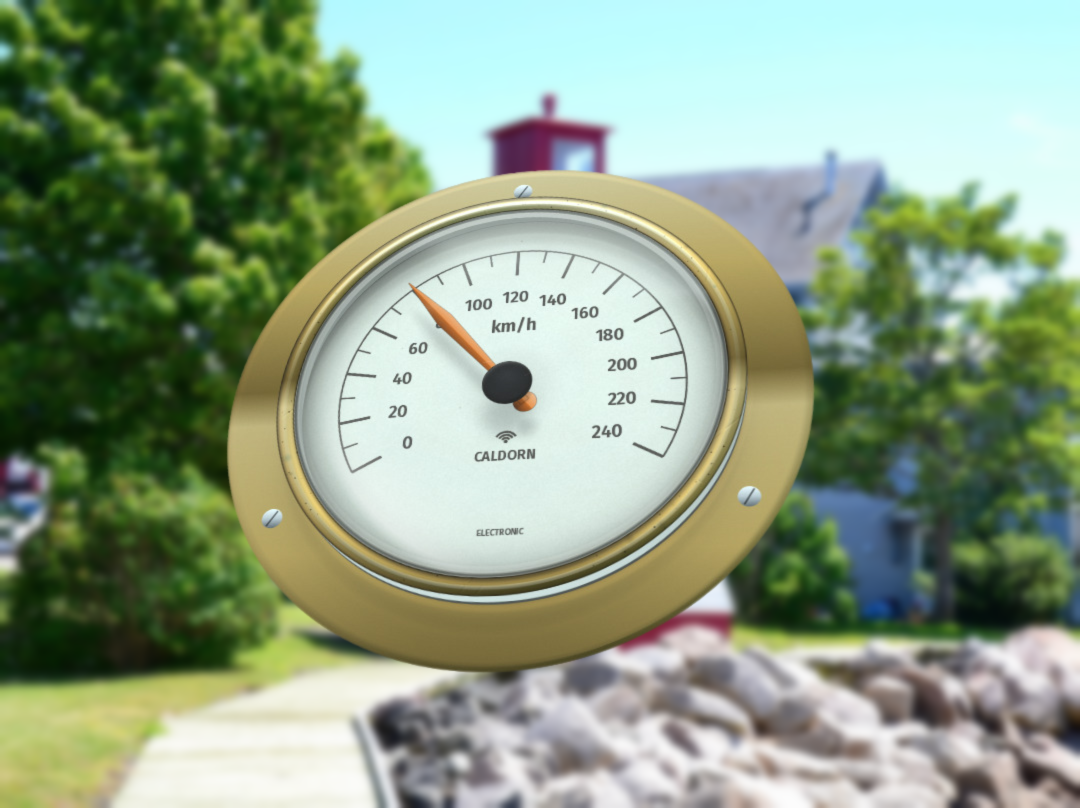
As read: 80
